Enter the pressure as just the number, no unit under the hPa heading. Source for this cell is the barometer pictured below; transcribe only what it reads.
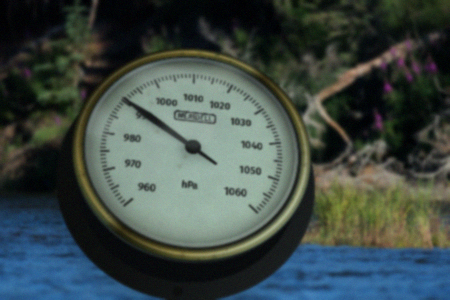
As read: 990
